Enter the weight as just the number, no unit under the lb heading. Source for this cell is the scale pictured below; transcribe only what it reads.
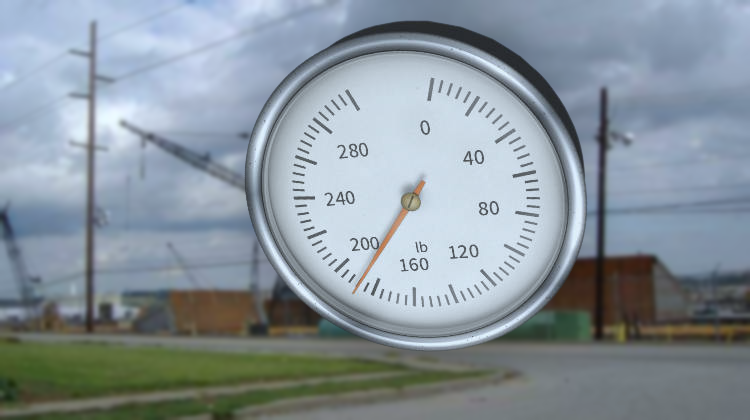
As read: 188
